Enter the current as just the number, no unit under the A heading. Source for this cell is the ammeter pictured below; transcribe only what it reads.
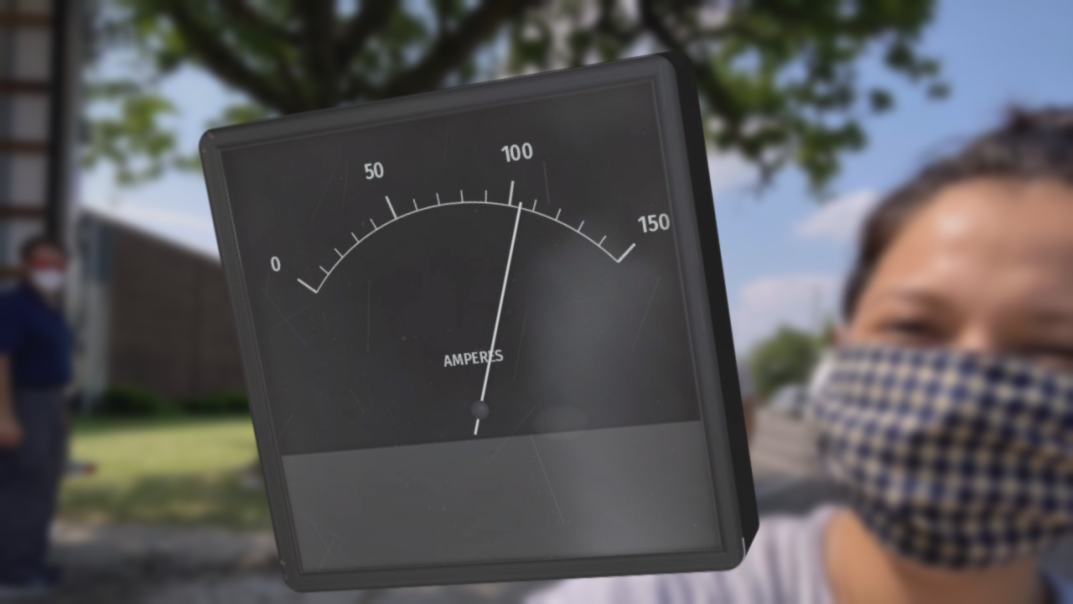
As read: 105
